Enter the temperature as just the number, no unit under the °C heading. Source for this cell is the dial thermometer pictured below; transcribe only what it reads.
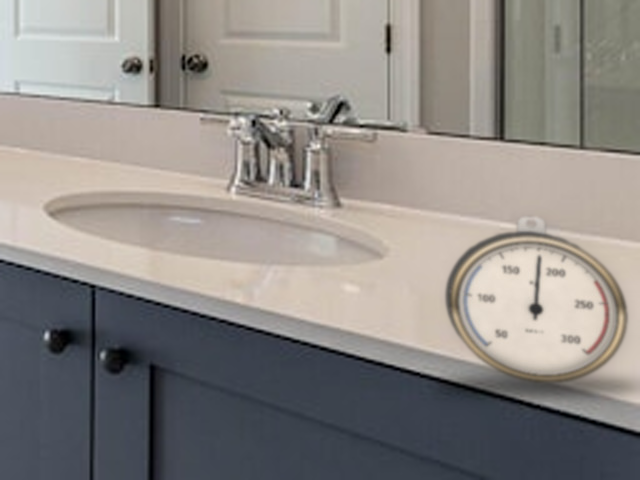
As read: 180
